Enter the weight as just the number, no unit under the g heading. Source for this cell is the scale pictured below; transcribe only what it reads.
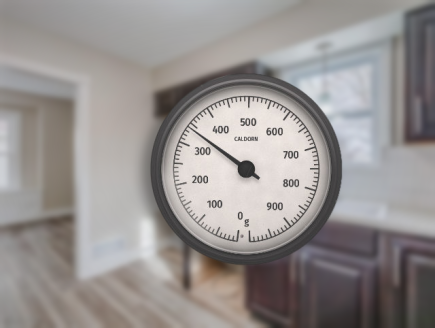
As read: 340
